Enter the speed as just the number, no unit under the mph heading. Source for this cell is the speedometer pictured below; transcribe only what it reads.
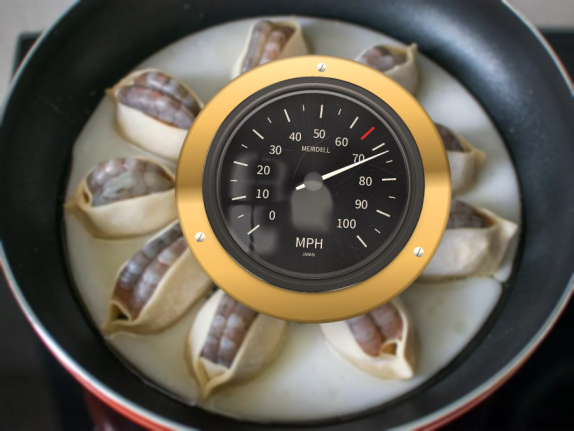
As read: 72.5
